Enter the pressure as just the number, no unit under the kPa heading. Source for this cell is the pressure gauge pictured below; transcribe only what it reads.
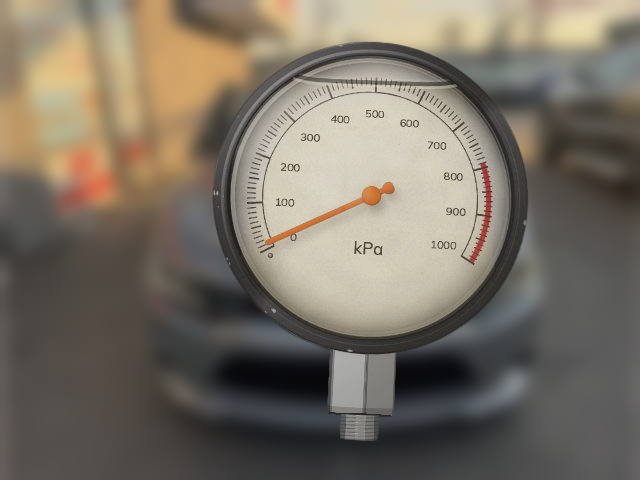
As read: 10
